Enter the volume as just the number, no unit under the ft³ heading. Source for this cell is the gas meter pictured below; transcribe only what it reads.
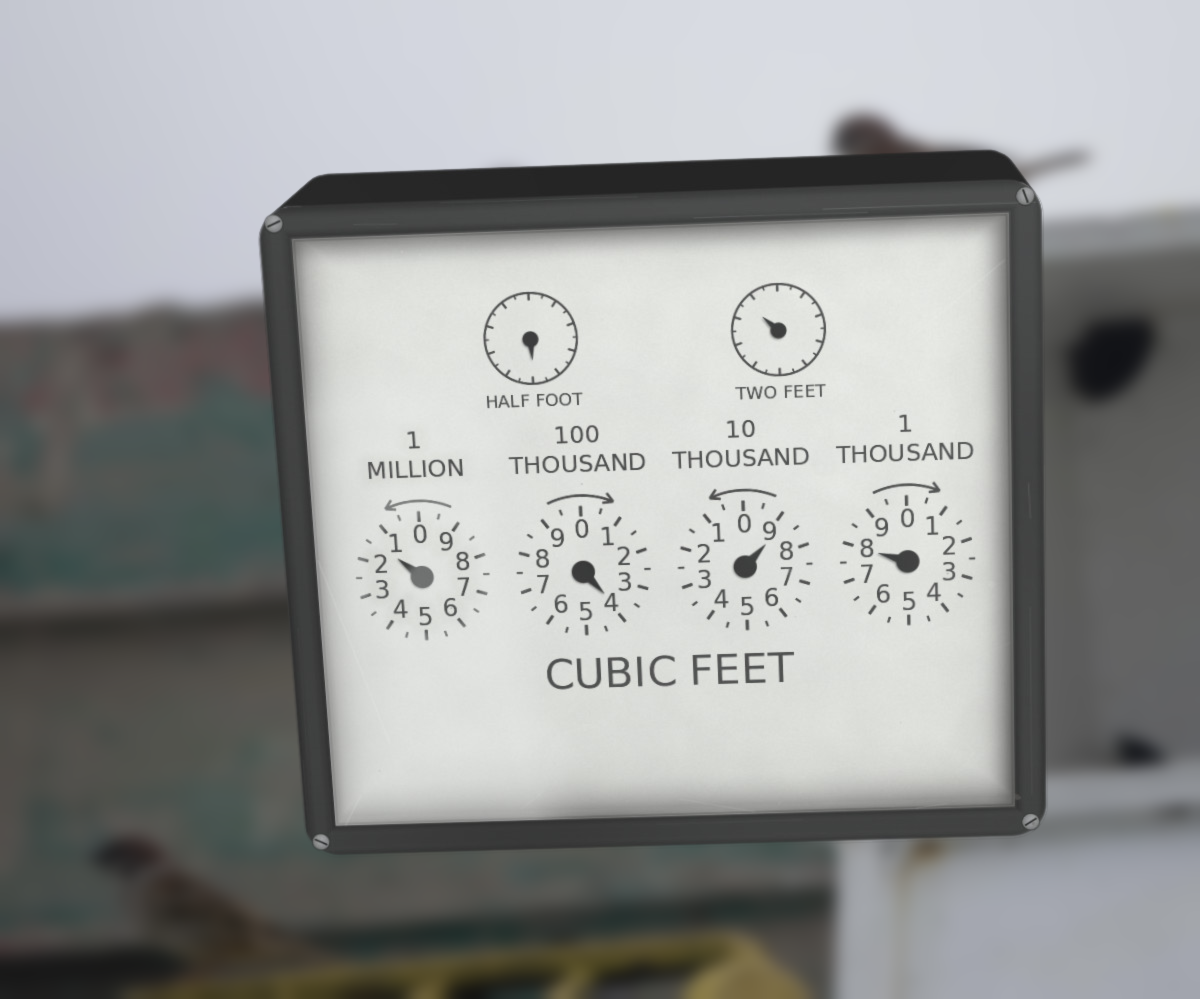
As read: 138800
